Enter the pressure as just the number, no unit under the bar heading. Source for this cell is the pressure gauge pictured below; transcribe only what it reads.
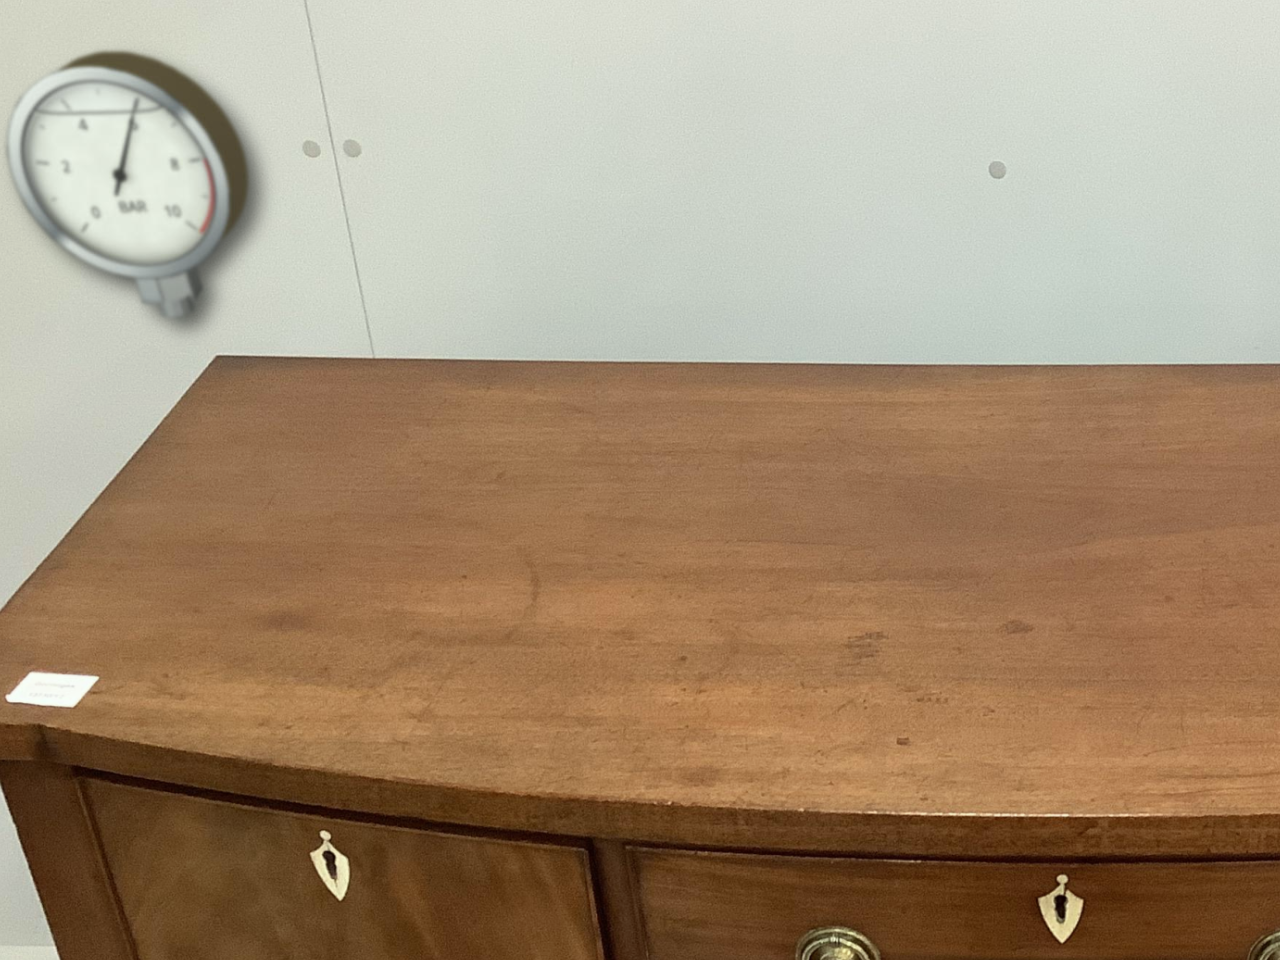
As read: 6
